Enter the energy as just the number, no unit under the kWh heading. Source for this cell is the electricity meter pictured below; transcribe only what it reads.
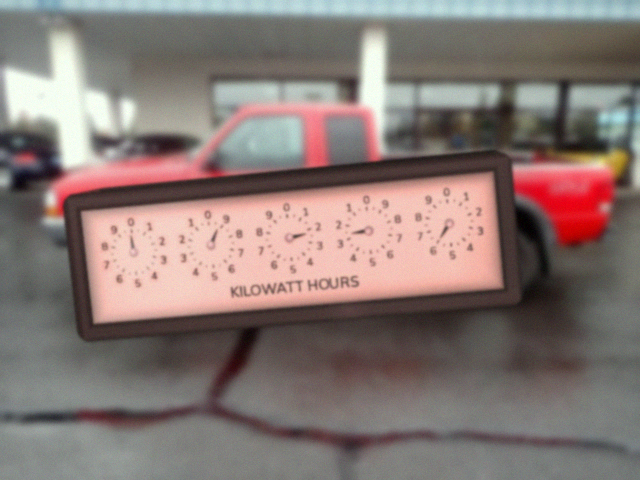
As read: 99226
